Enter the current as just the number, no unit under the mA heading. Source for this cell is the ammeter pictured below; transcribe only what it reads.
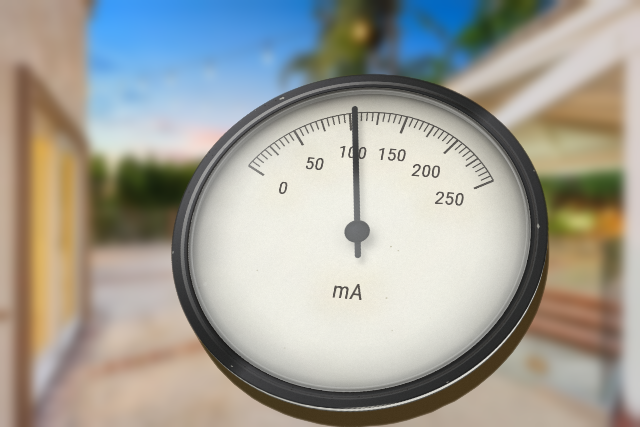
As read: 105
